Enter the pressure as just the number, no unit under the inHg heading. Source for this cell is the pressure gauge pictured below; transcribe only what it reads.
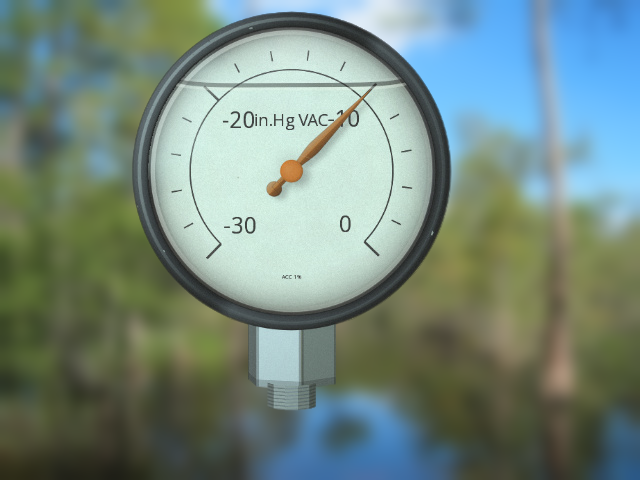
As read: -10
